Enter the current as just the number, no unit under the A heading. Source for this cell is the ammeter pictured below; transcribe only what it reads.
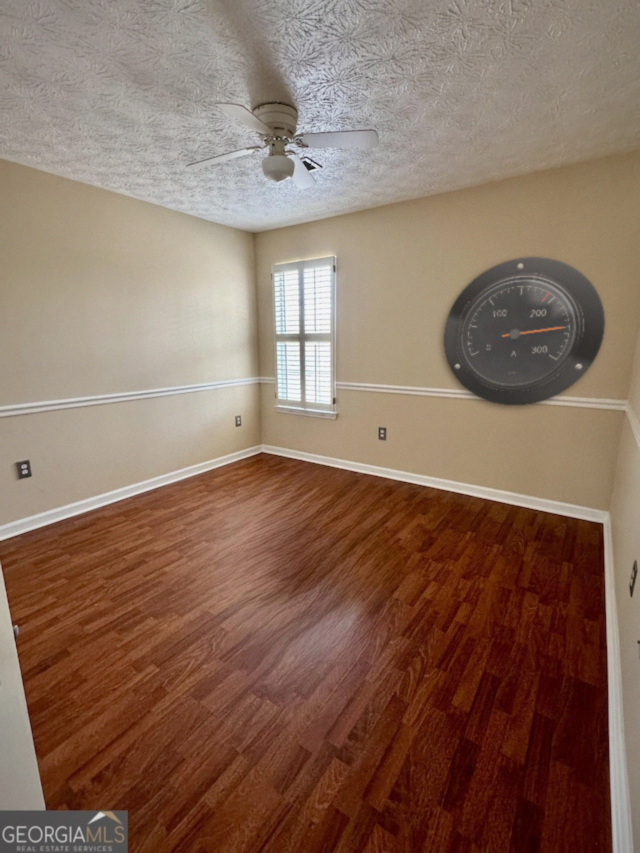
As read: 250
